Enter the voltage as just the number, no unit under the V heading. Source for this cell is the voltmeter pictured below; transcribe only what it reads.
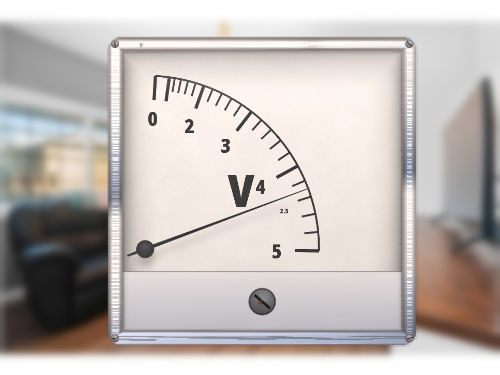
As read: 4.3
